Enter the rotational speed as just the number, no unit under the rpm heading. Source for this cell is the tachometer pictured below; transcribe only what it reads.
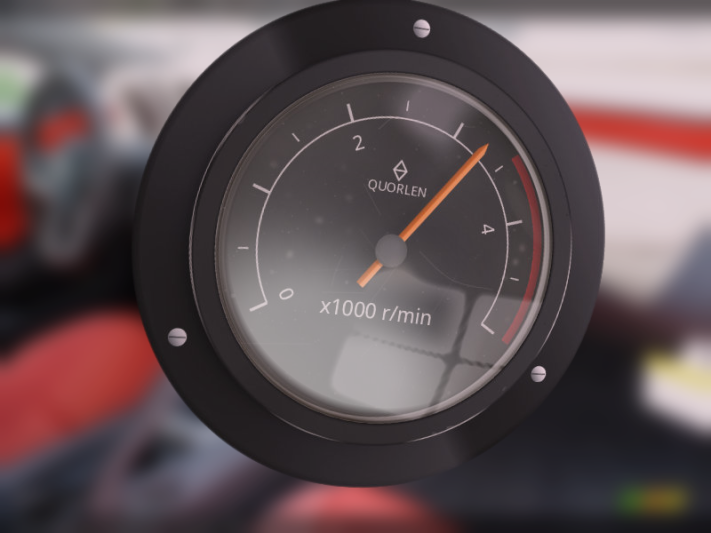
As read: 3250
